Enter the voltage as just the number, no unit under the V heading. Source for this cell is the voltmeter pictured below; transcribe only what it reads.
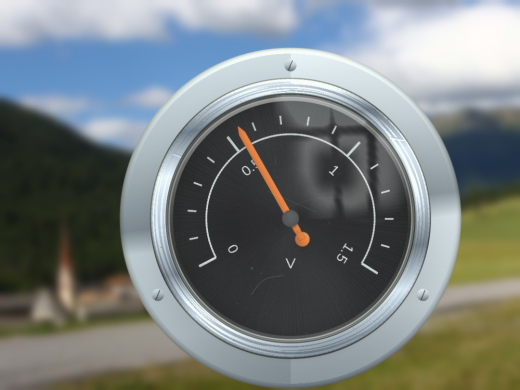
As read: 0.55
